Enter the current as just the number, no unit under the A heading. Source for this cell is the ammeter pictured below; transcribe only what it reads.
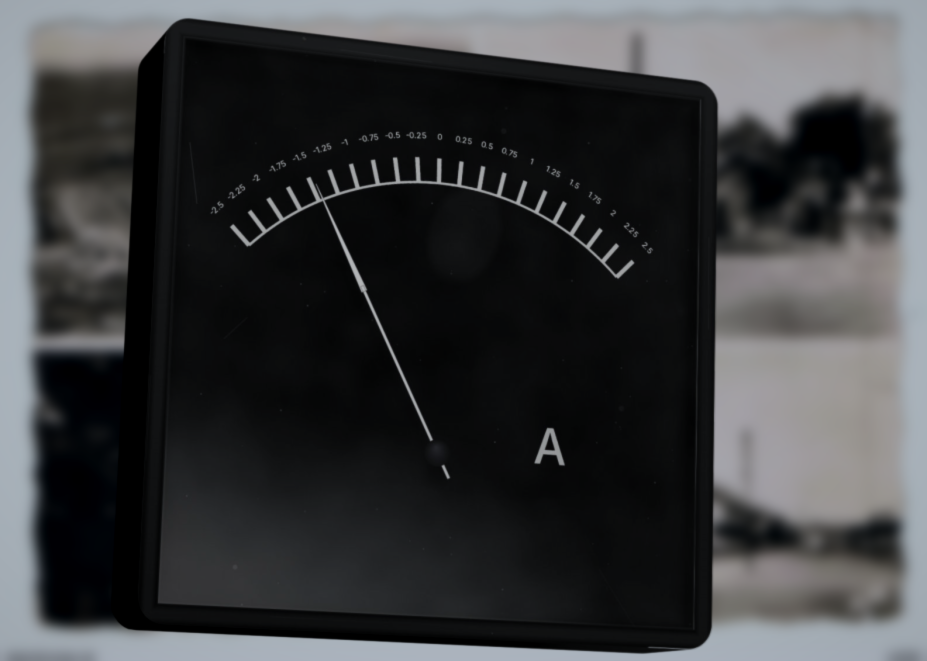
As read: -1.5
